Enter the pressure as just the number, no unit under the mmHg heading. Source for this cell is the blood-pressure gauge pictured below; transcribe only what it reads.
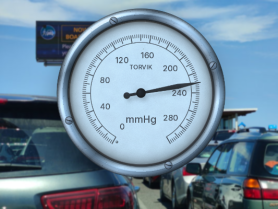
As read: 230
